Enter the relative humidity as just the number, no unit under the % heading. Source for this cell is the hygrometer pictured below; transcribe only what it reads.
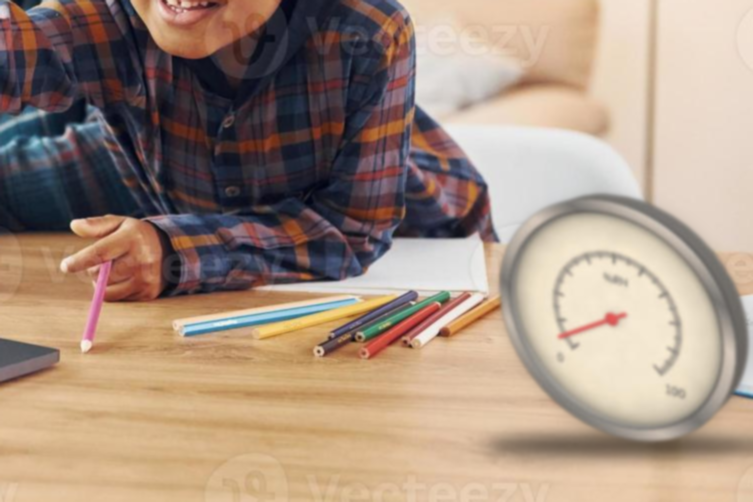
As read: 5
